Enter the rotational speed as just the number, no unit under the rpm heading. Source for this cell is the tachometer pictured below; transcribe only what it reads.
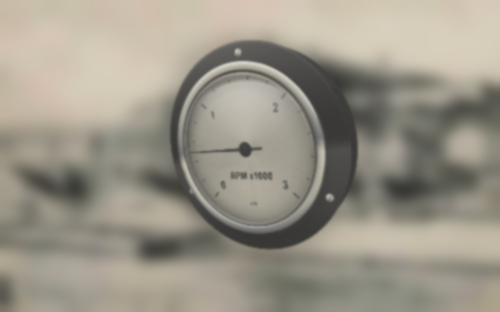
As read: 500
